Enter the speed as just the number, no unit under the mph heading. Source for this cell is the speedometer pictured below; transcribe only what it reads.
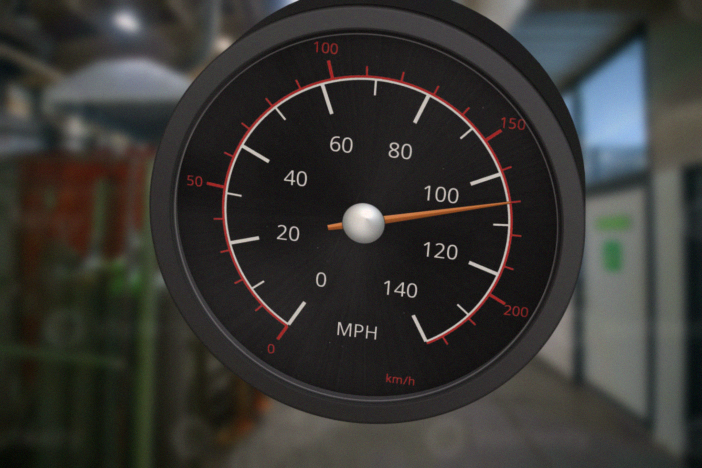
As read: 105
